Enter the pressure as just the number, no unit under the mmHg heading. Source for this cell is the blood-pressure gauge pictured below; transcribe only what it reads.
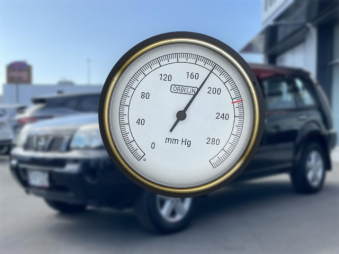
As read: 180
